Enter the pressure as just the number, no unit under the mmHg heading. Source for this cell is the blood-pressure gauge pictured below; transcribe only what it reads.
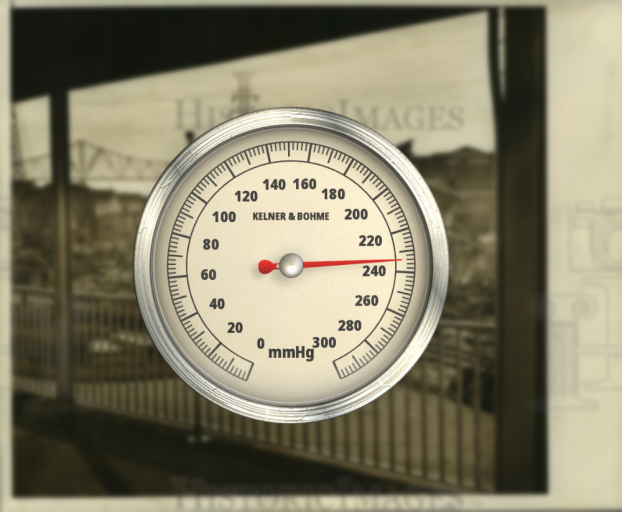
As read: 234
